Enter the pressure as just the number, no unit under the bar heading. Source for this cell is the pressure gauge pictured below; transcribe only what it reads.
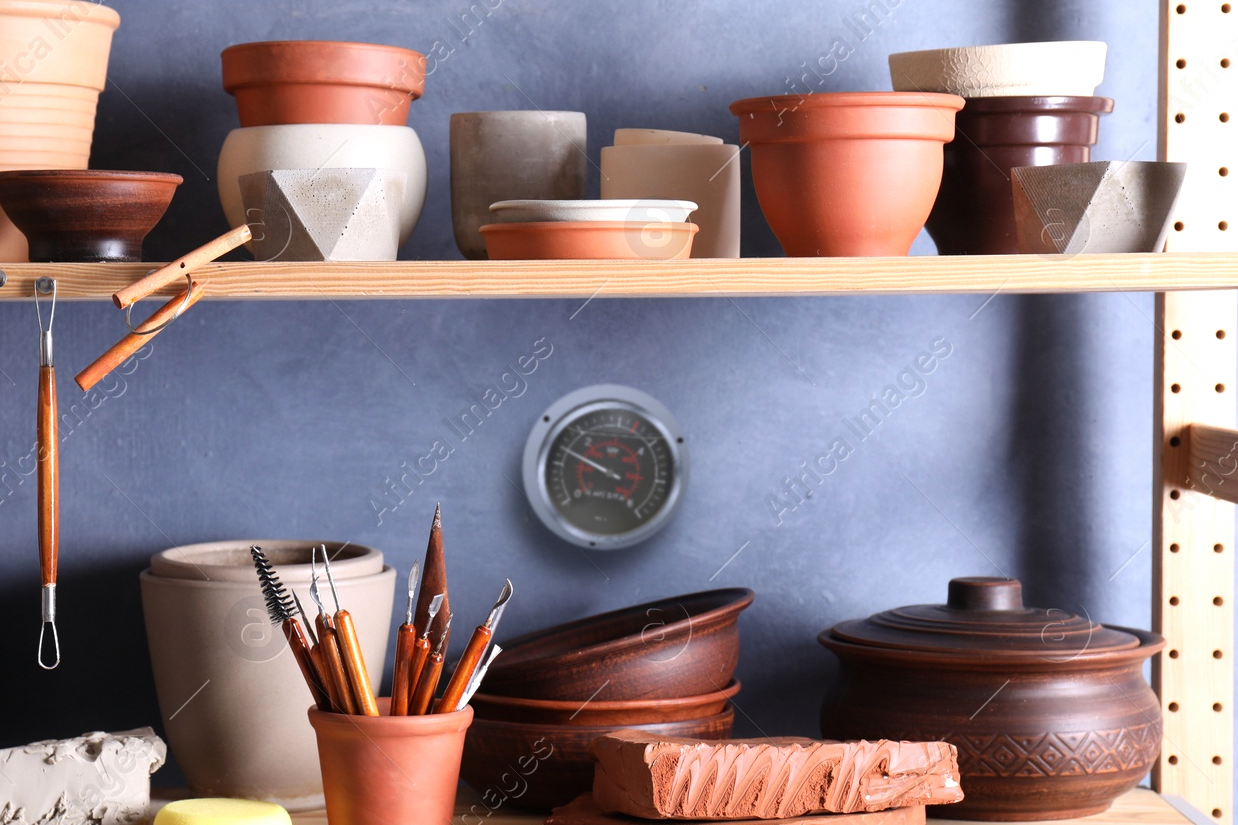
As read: 1.4
